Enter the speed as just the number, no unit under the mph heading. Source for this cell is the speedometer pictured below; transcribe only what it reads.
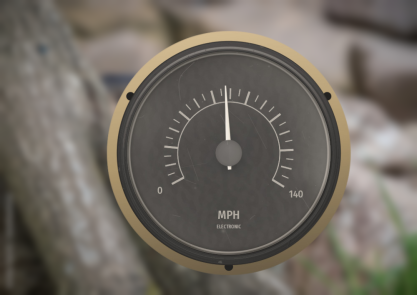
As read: 67.5
